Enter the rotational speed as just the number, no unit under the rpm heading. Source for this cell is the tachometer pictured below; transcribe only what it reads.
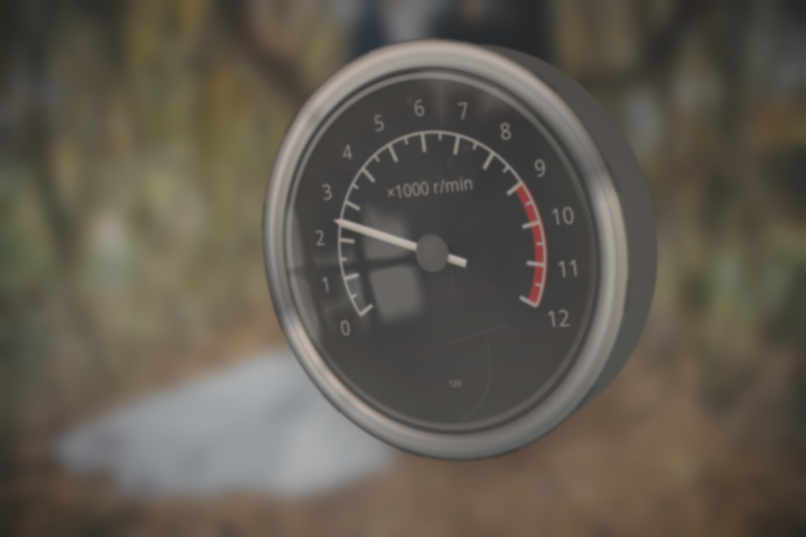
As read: 2500
